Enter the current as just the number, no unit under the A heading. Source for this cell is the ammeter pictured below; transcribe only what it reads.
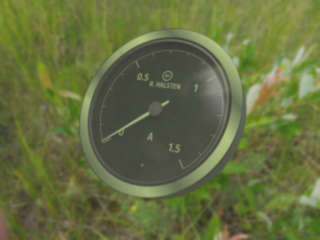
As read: 0
